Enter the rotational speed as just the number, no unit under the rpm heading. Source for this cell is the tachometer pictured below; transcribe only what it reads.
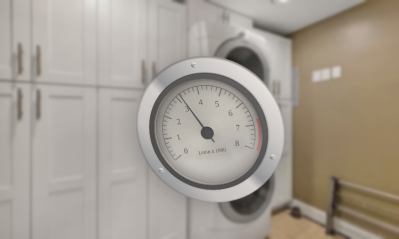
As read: 3200
